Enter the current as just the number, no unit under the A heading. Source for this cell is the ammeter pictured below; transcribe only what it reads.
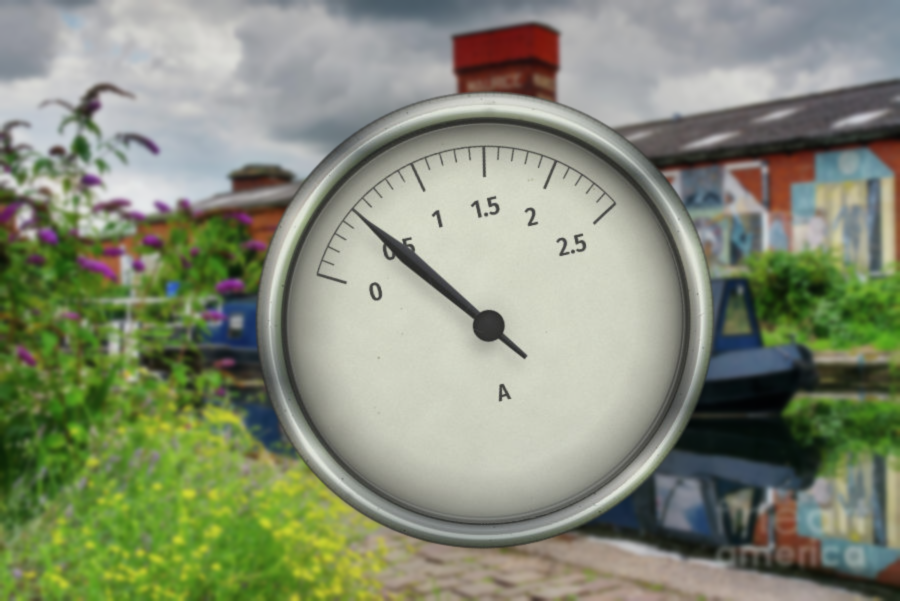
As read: 0.5
